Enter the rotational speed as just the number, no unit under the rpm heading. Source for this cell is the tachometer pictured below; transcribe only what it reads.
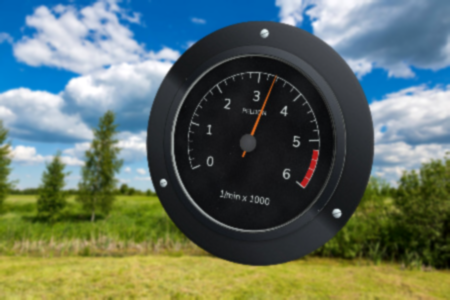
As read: 3400
